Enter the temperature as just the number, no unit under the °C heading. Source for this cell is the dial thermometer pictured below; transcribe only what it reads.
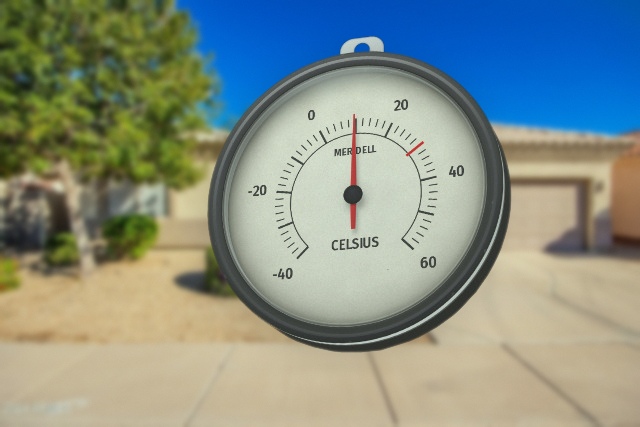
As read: 10
